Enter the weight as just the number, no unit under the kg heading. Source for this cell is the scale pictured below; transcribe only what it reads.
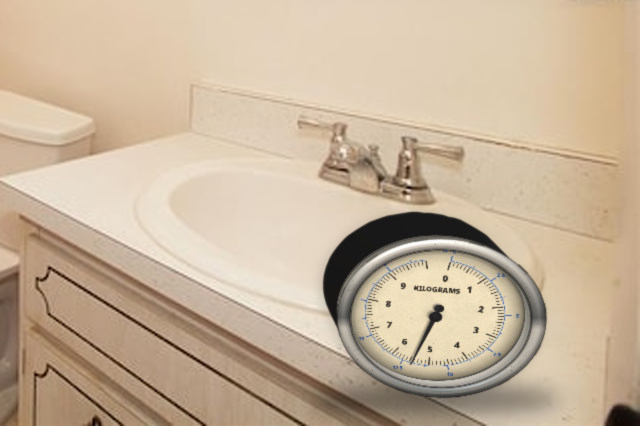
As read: 5.5
